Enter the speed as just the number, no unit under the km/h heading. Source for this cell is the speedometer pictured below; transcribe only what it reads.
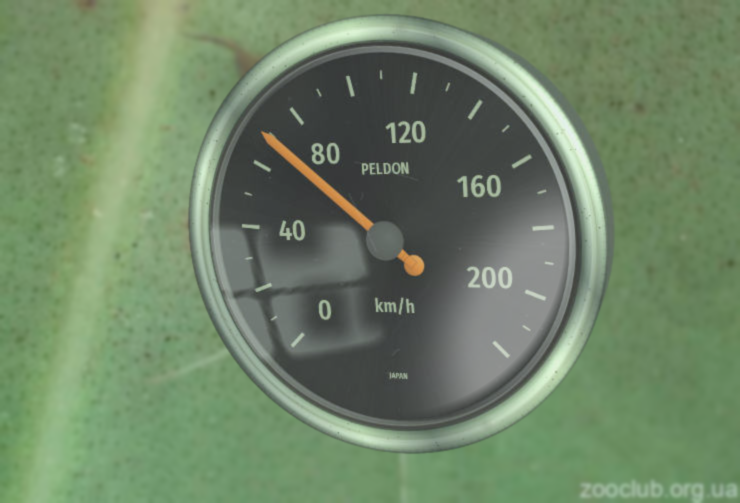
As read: 70
